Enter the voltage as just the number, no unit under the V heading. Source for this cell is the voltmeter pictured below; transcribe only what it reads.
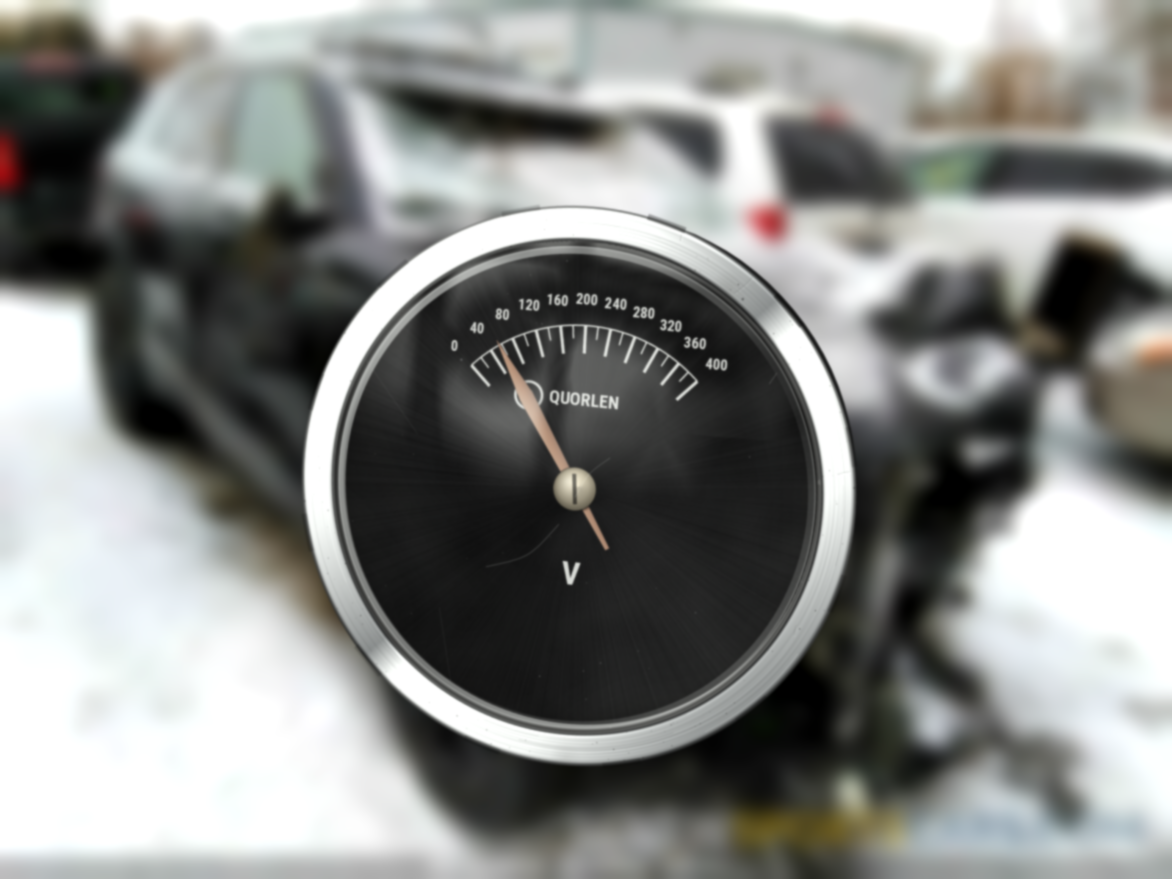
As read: 60
